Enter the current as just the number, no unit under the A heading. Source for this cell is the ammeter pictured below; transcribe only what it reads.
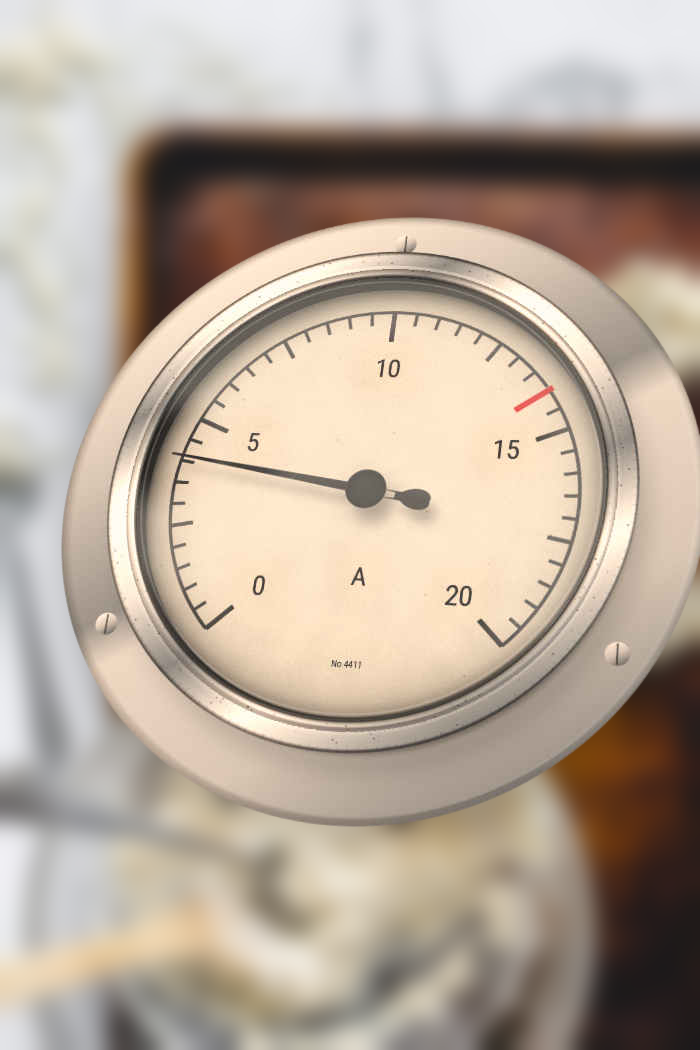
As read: 4
